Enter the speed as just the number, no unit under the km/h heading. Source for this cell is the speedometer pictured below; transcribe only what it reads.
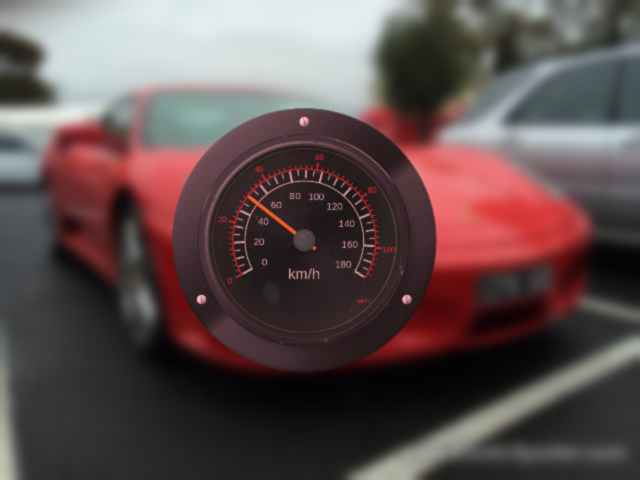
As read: 50
